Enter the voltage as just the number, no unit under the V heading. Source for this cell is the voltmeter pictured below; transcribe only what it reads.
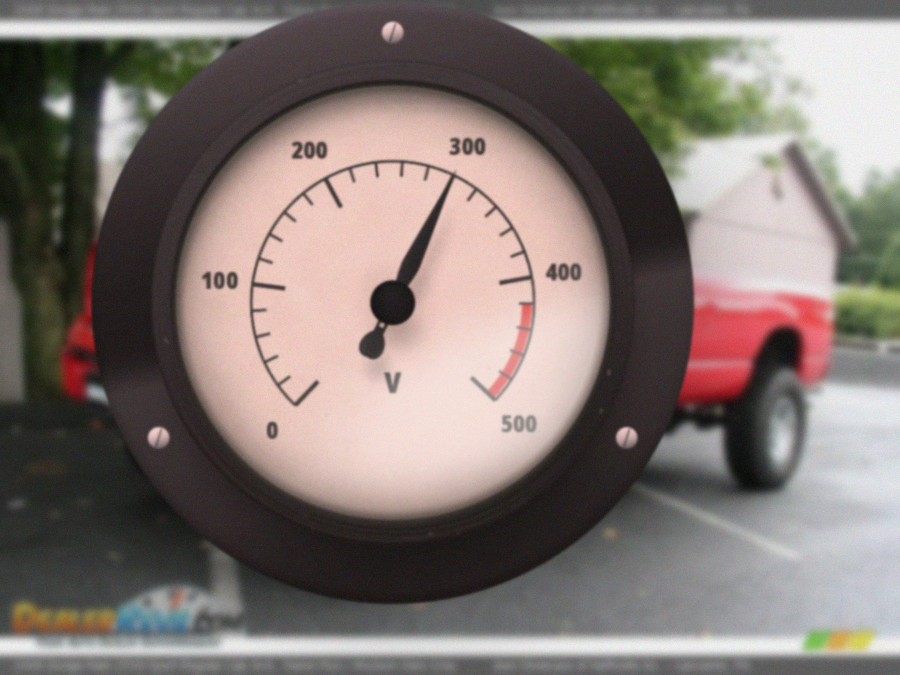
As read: 300
